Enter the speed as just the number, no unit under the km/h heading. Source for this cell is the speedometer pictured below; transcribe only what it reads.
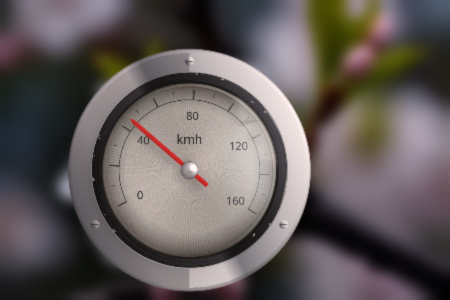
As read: 45
